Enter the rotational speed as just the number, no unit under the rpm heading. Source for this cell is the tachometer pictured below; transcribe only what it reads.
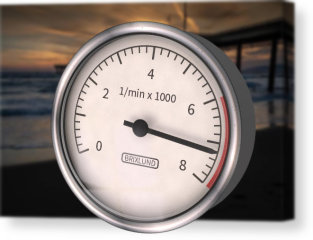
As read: 7200
